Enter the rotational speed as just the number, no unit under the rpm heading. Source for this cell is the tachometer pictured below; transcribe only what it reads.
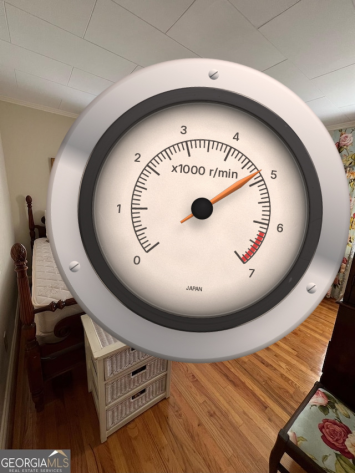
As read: 4800
